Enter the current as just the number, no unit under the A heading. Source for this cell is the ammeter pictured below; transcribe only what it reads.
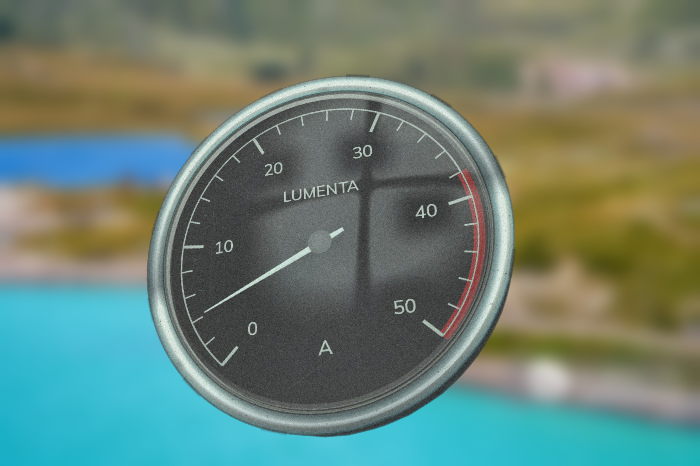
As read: 4
